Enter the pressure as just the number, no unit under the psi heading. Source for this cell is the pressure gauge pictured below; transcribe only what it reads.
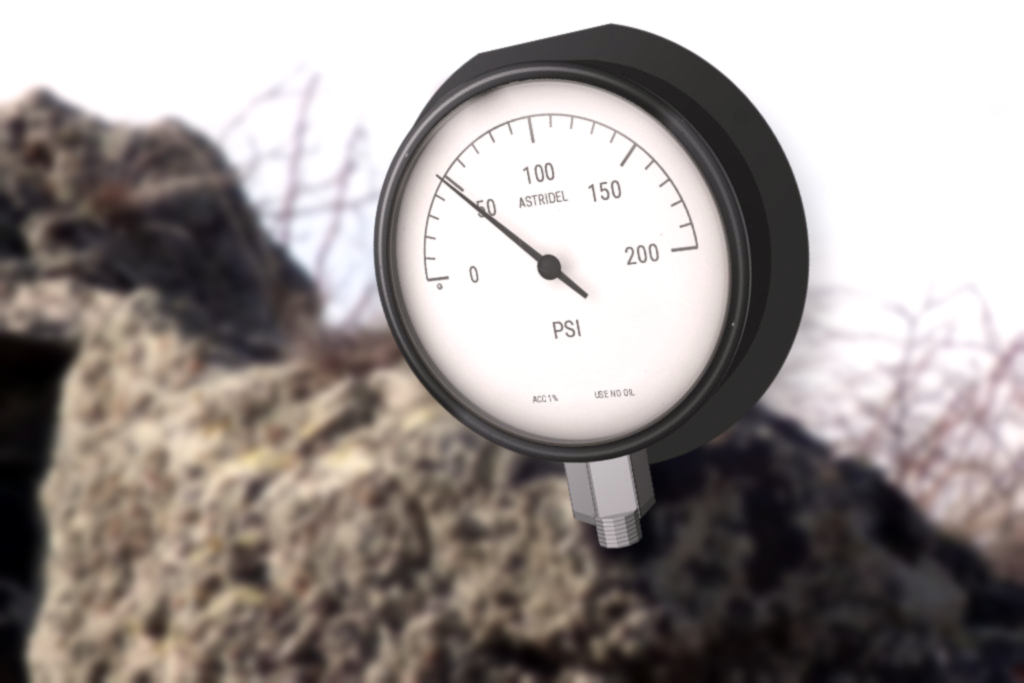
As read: 50
